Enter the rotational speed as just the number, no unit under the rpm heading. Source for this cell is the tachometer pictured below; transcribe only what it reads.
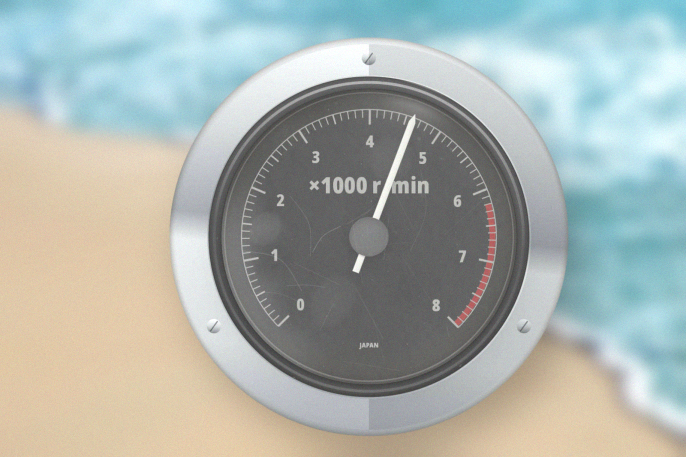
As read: 4600
